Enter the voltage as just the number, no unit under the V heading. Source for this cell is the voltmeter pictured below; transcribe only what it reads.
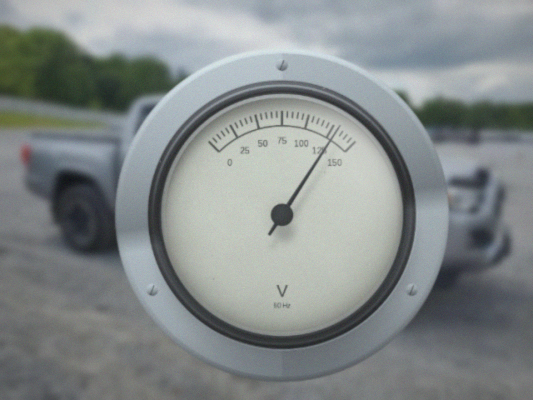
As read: 130
